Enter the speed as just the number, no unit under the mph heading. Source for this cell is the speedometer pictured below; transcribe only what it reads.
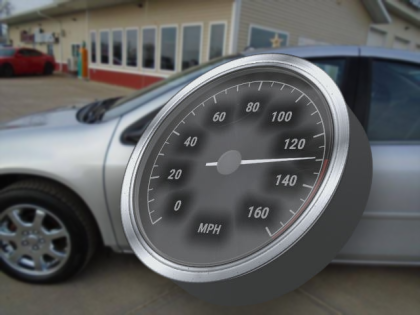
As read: 130
